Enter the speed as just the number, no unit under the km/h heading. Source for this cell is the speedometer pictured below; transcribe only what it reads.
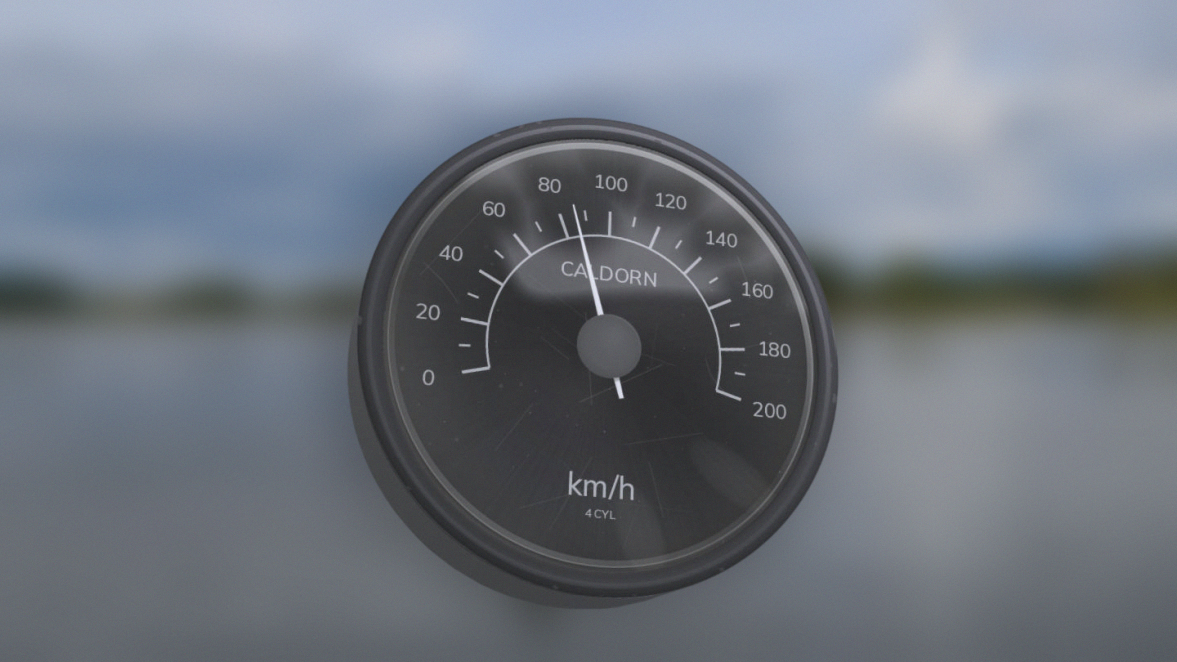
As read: 85
